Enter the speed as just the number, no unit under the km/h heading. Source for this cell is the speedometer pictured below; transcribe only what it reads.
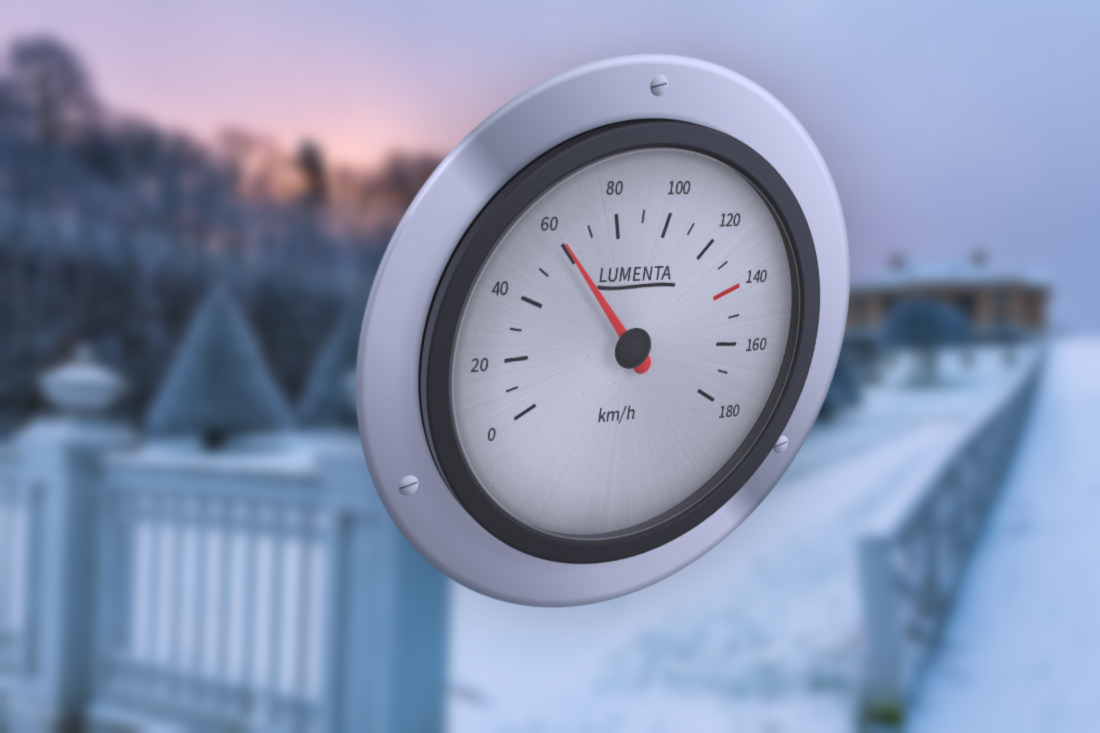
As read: 60
